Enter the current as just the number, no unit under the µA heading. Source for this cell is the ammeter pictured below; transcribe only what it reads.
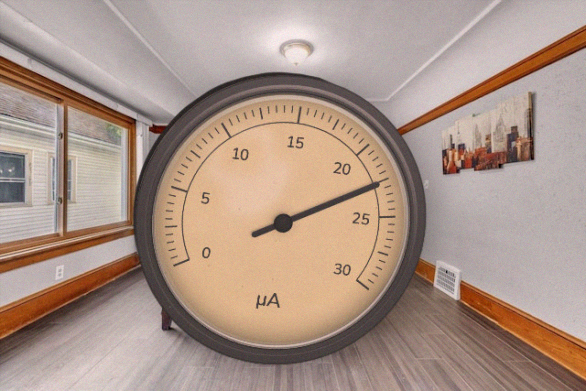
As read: 22.5
